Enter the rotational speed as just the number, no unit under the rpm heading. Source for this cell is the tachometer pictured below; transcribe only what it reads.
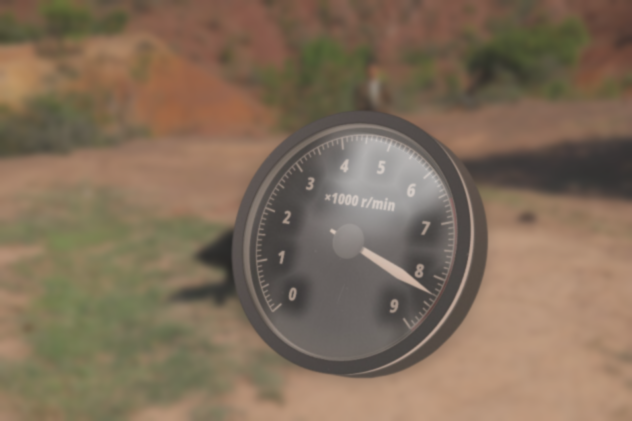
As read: 8300
